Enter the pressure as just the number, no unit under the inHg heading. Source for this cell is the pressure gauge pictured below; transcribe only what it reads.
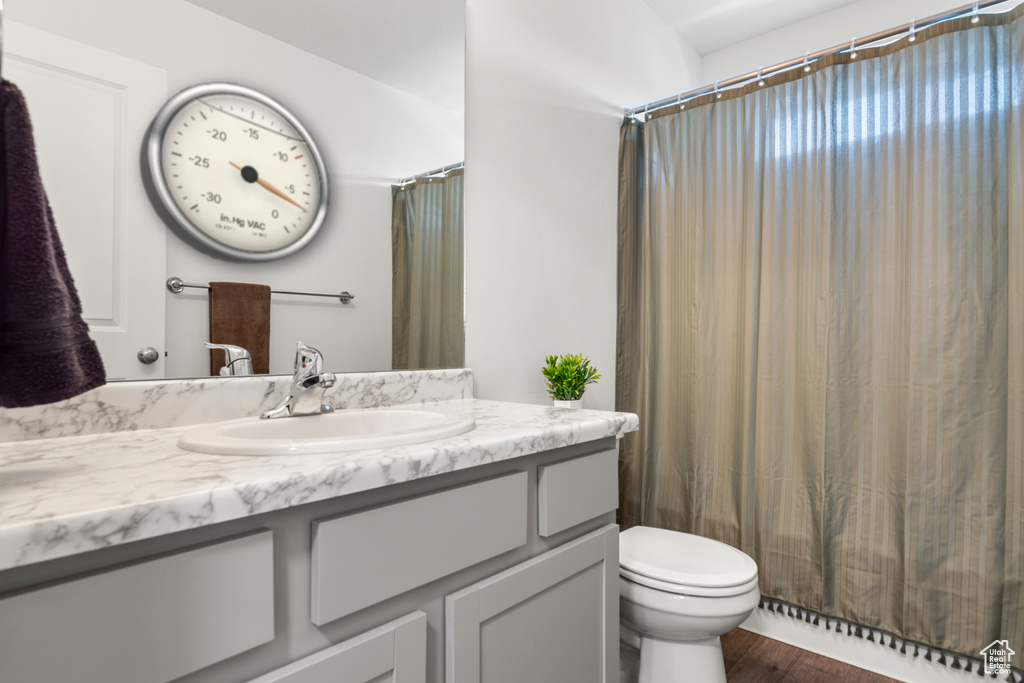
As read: -3
